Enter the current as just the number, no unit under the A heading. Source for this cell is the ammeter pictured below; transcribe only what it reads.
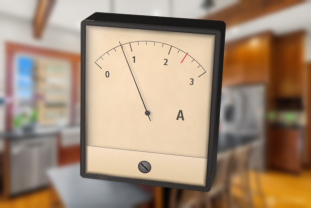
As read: 0.8
